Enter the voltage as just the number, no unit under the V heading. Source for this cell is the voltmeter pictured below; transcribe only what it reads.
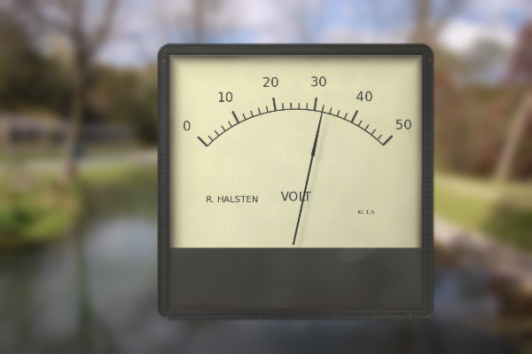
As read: 32
